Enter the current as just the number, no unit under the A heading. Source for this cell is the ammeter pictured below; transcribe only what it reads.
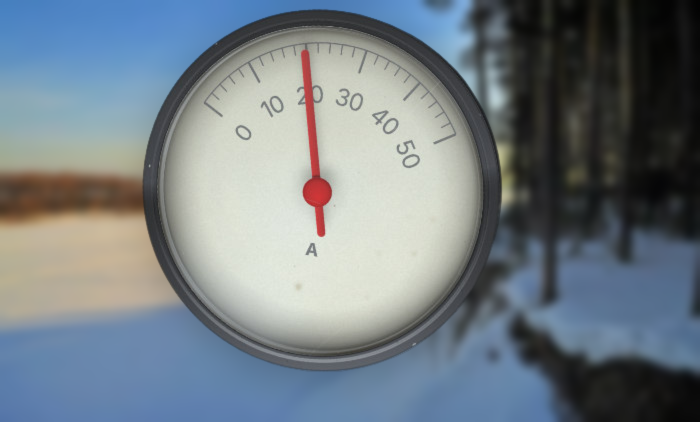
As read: 20
